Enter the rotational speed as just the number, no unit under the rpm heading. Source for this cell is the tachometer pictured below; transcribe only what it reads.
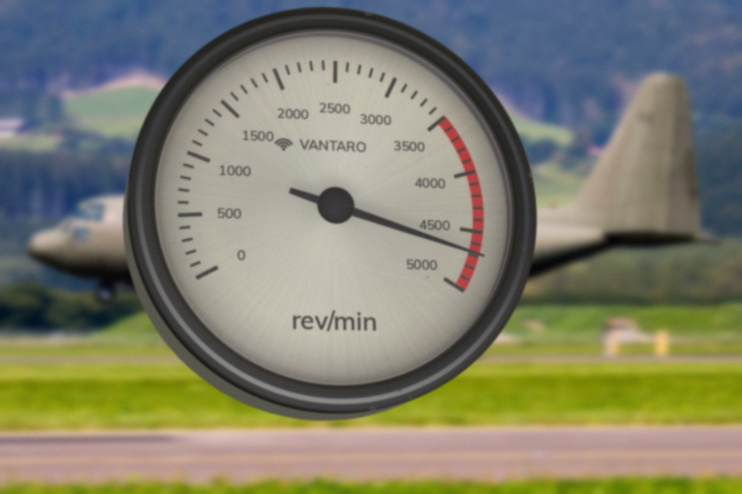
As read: 4700
